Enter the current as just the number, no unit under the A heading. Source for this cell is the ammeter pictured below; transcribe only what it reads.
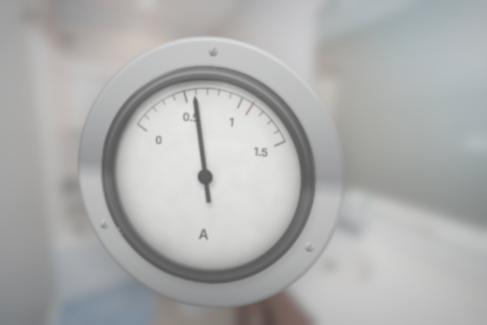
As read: 0.6
